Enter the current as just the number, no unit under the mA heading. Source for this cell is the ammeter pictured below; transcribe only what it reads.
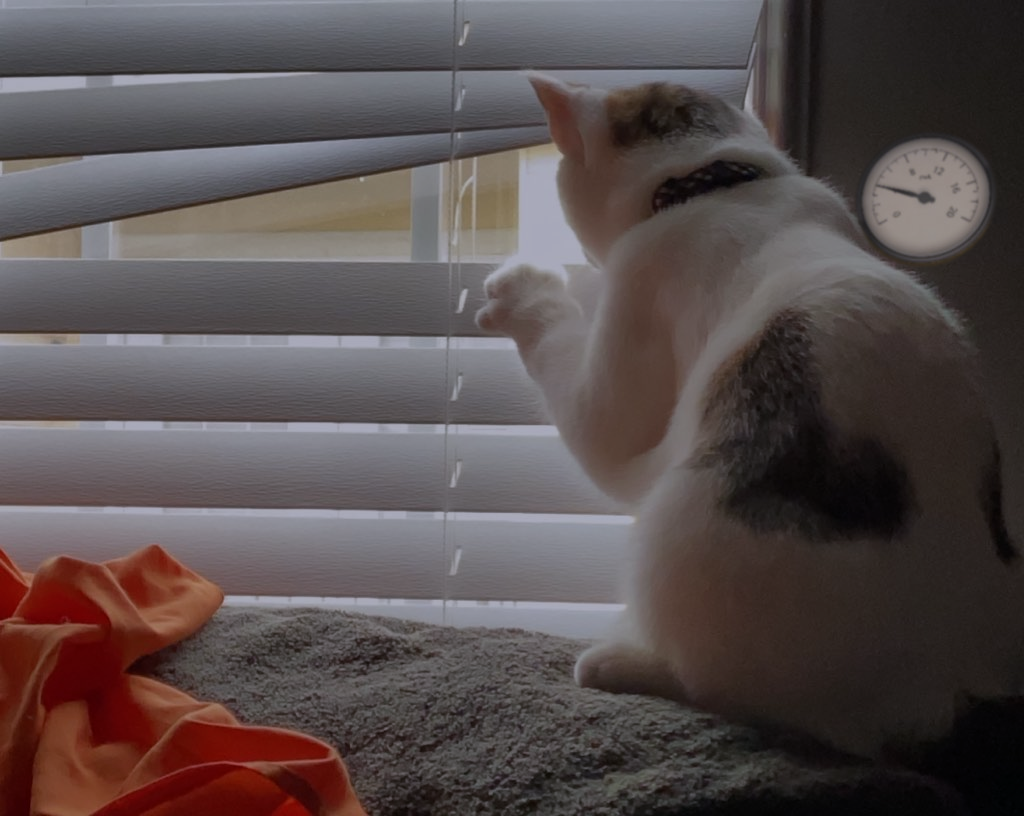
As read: 4
